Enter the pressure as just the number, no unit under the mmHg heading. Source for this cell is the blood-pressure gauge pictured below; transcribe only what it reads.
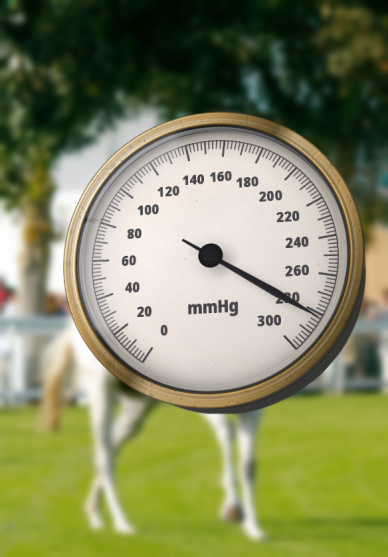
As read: 282
